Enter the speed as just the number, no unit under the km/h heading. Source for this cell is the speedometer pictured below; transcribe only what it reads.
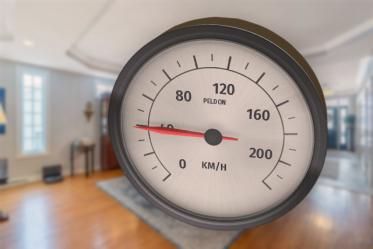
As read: 40
